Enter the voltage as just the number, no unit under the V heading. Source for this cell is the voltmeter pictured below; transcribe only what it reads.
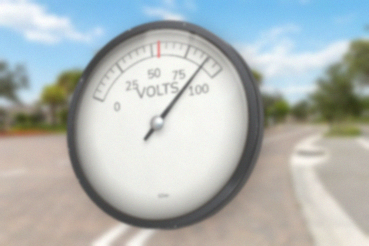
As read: 90
